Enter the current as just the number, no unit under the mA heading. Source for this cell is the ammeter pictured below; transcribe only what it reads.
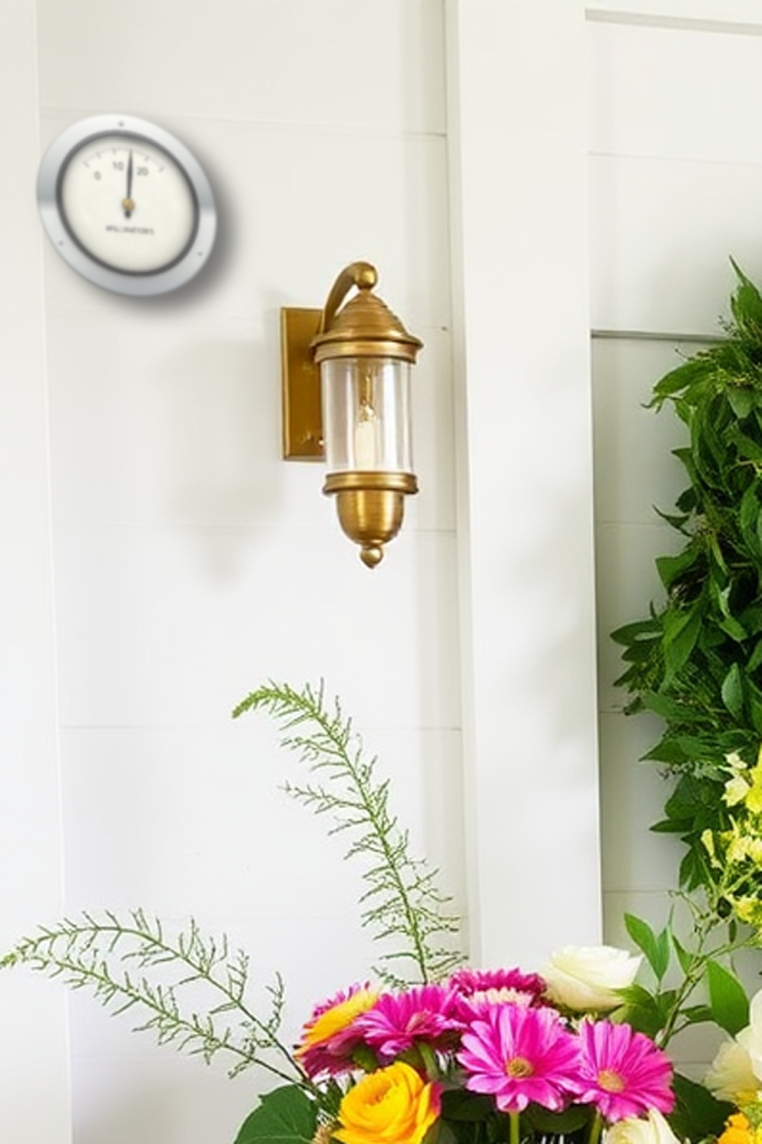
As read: 15
